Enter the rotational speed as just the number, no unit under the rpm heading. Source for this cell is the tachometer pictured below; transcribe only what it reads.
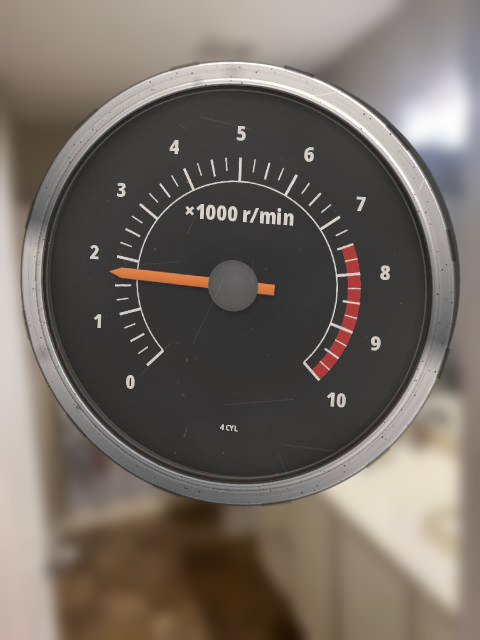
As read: 1750
